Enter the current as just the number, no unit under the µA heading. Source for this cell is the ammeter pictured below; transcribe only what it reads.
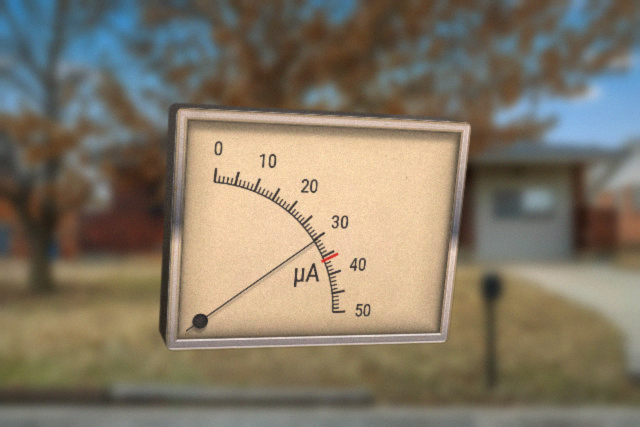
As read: 30
